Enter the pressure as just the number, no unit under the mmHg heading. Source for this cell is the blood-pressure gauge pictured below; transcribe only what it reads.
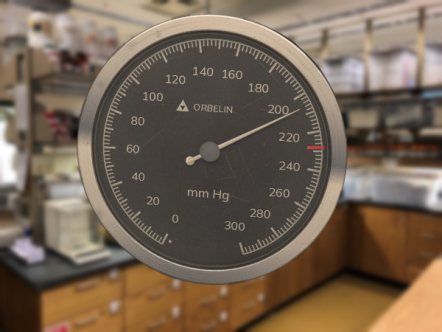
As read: 206
